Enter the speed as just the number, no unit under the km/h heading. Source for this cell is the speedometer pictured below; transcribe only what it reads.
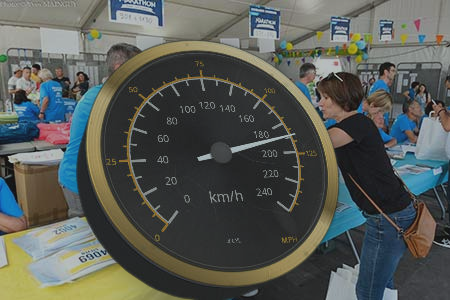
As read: 190
